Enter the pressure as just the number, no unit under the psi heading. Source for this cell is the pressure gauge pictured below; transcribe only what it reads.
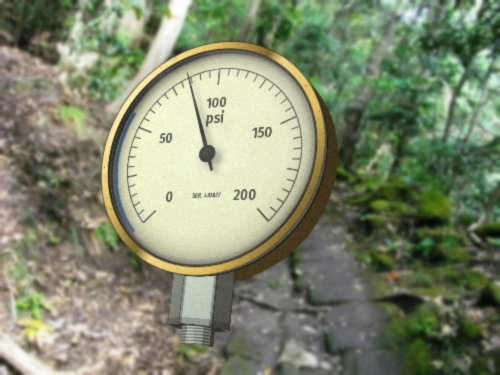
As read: 85
